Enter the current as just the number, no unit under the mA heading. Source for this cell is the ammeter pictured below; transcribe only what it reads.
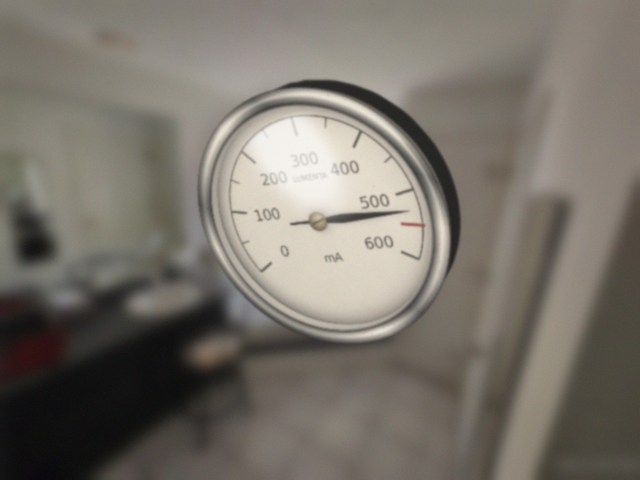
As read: 525
